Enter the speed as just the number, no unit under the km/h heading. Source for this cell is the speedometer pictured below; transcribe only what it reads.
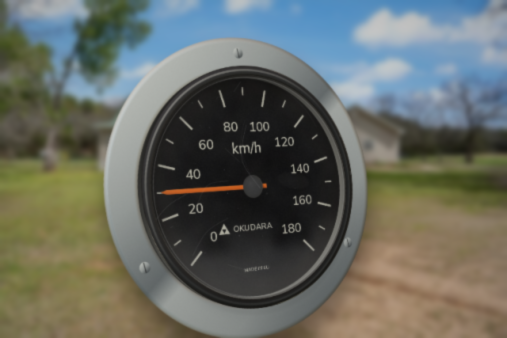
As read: 30
